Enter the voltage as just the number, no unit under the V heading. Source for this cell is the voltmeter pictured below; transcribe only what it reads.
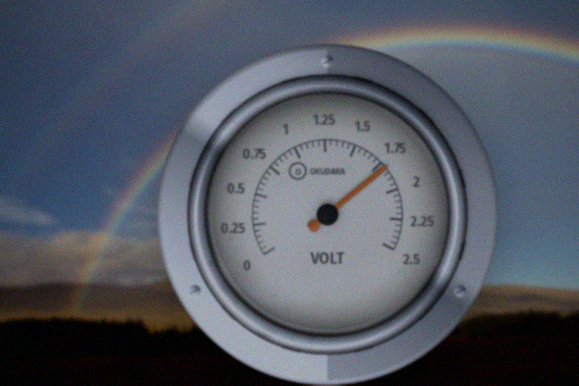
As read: 1.8
